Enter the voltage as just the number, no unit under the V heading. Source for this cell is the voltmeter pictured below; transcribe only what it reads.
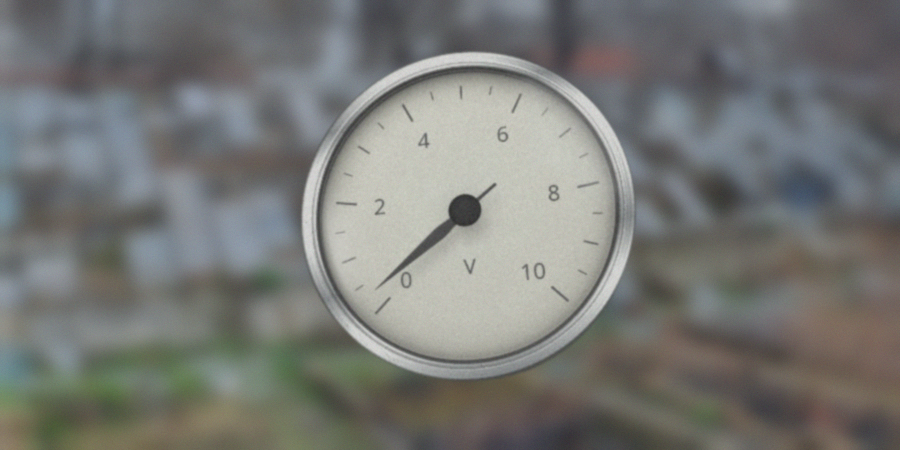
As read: 0.25
